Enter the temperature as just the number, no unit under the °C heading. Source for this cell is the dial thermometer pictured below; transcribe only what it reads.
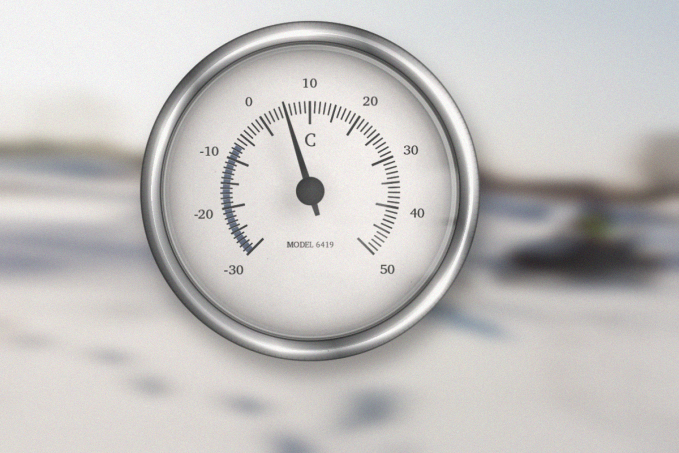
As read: 5
